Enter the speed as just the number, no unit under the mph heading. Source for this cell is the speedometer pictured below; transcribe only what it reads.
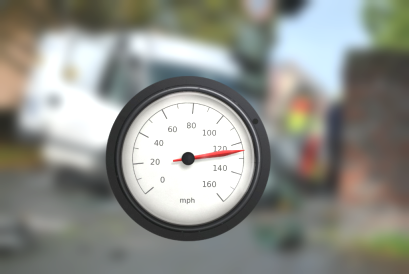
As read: 125
